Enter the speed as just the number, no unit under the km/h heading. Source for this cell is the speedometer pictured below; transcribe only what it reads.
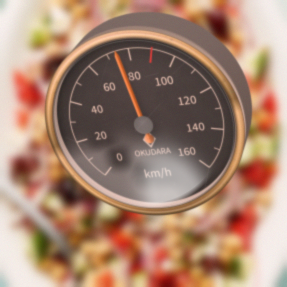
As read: 75
